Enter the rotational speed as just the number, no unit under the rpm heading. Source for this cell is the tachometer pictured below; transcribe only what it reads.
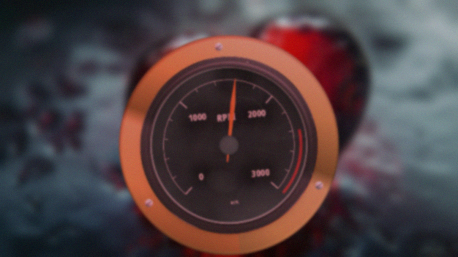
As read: 1600
